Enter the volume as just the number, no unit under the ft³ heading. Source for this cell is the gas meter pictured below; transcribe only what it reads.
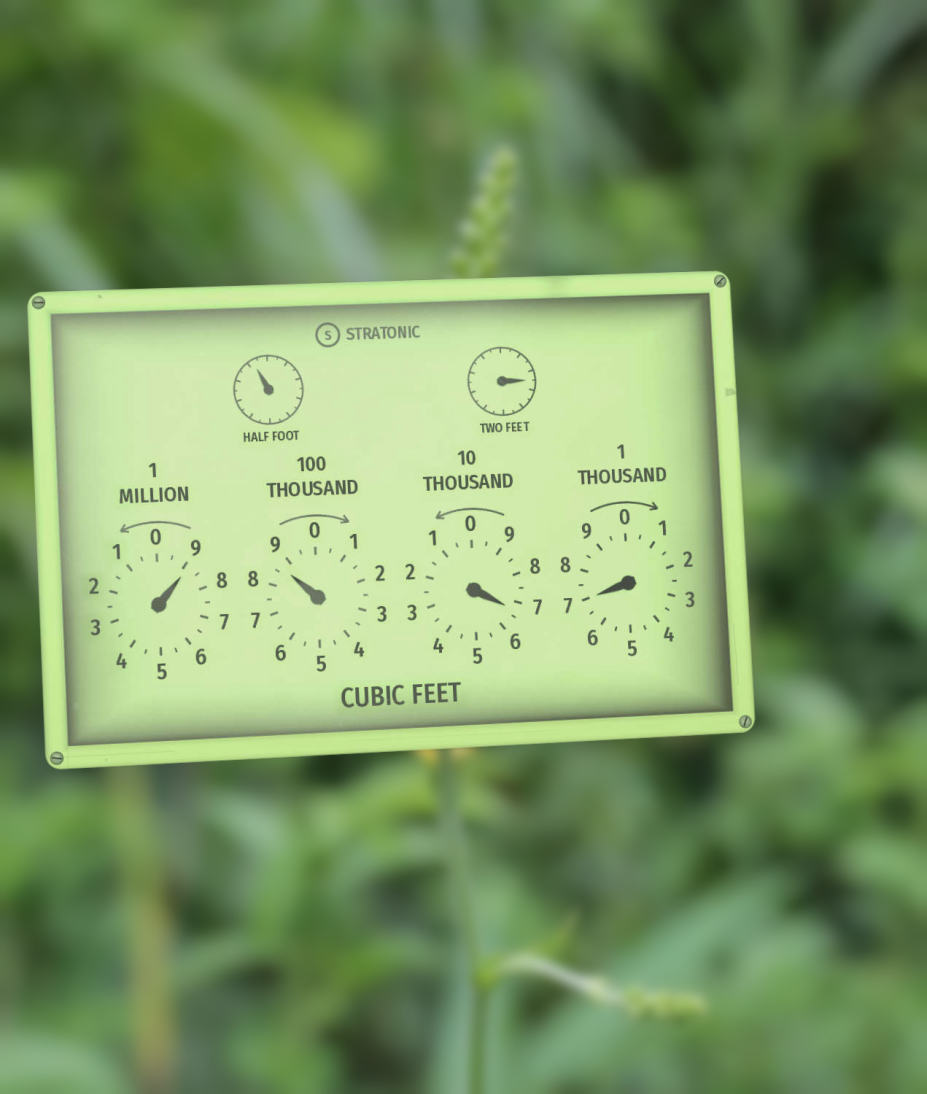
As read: 886700
